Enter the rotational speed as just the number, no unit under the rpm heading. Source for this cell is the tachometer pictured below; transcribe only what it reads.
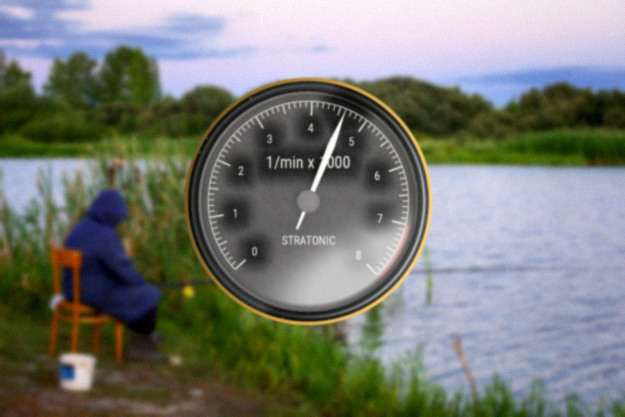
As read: 4600
